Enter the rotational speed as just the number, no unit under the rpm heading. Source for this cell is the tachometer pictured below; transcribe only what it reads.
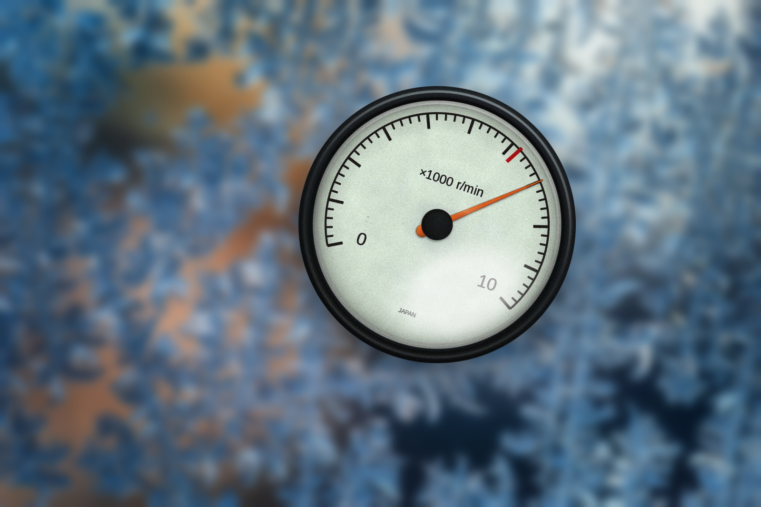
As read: 7000
